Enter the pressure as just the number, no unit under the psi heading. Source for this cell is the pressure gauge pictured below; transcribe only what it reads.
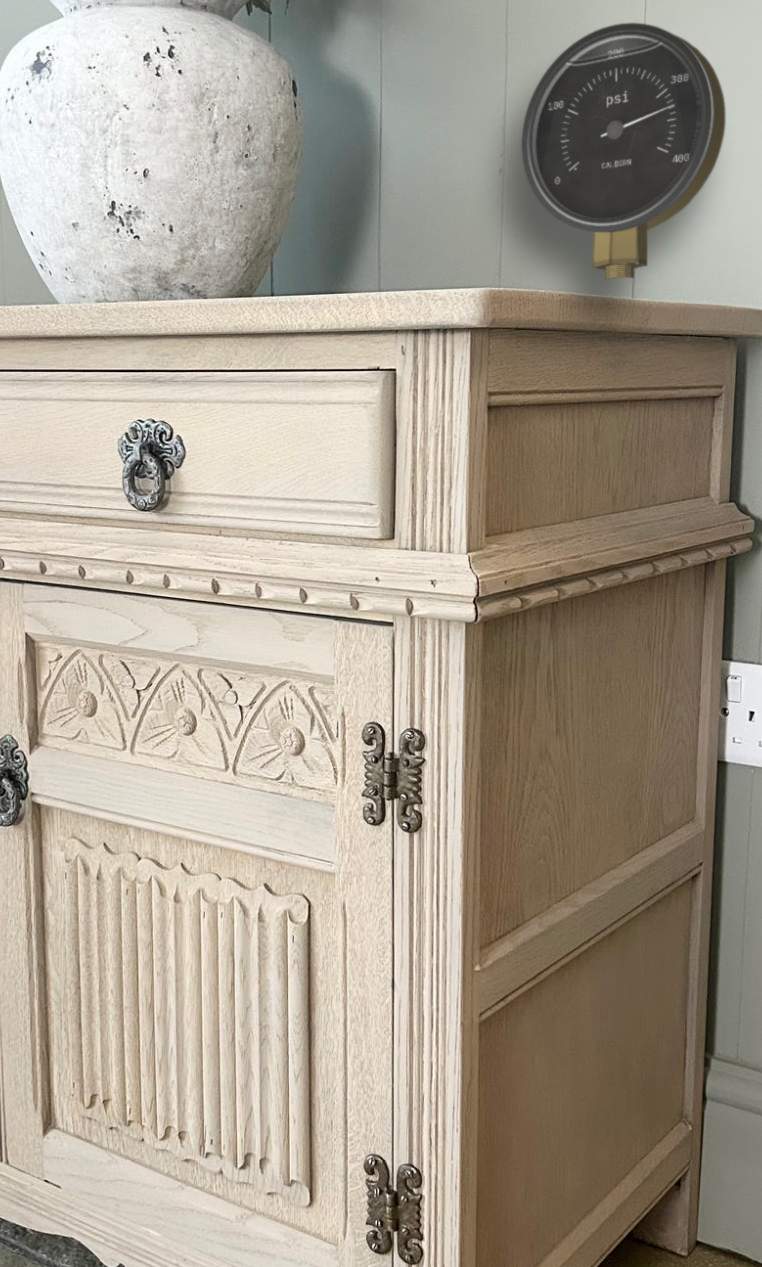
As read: 330
